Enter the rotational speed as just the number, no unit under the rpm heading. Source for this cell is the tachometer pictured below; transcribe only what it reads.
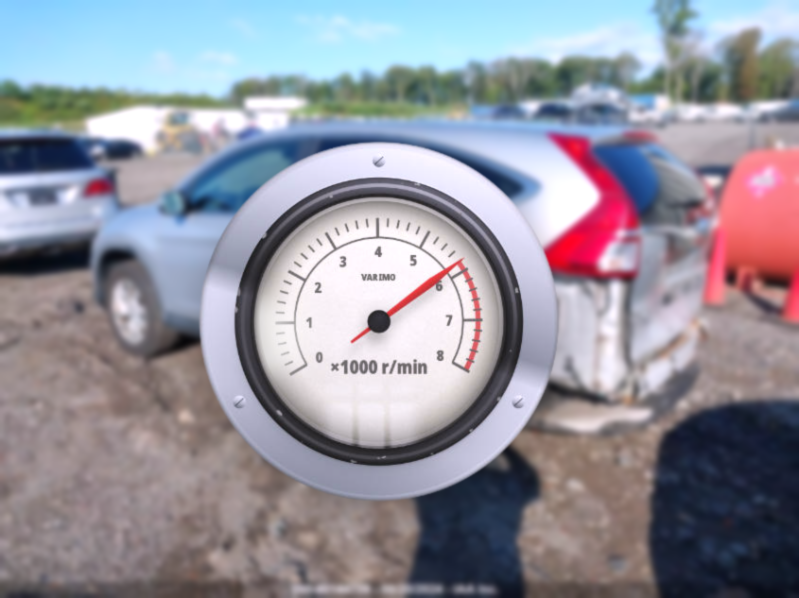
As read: 5800
